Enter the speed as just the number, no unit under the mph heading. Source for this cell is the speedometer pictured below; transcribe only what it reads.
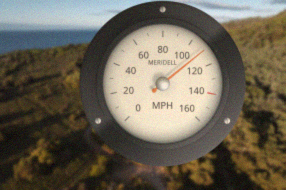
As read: 110
